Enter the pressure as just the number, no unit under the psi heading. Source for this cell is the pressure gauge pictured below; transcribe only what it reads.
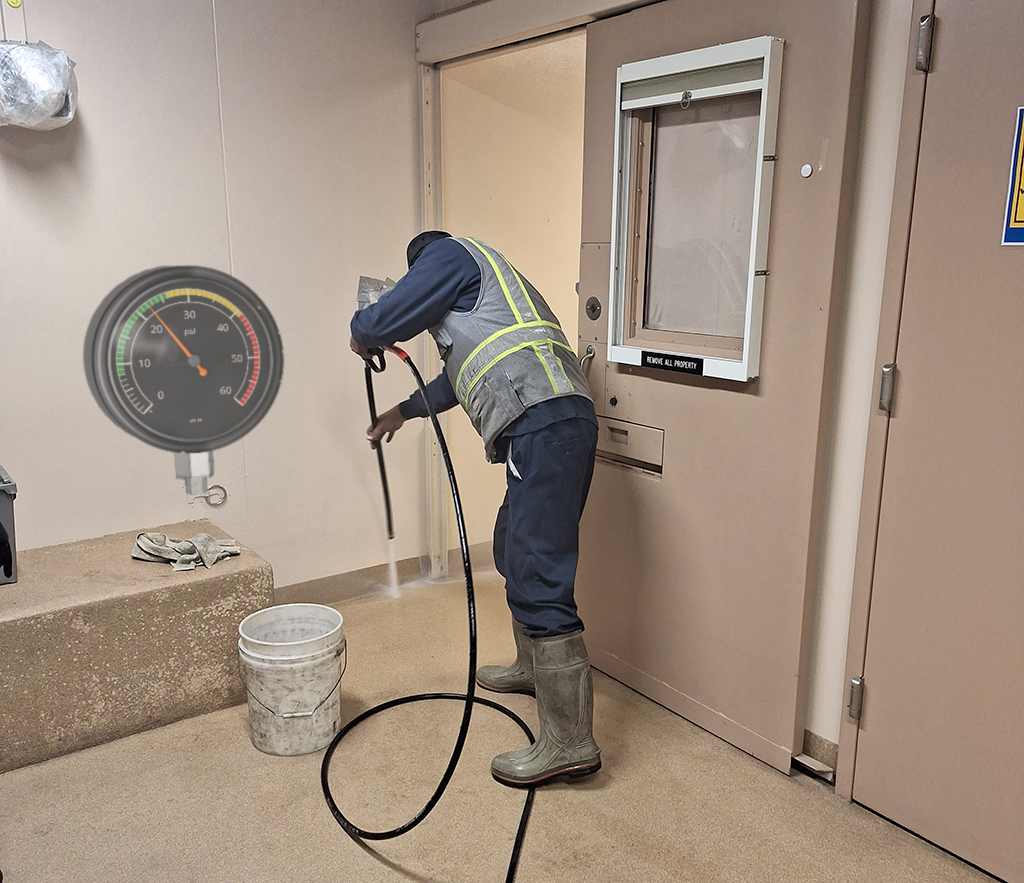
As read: 22
